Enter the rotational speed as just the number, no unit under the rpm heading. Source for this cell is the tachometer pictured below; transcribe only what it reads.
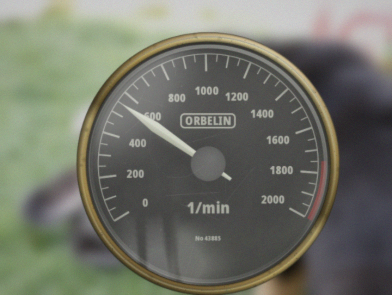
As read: 550
